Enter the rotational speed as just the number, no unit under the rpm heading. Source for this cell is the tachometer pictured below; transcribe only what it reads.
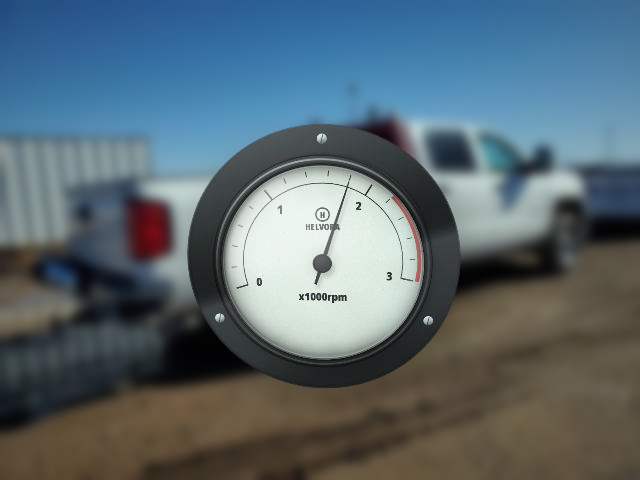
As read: 1800
